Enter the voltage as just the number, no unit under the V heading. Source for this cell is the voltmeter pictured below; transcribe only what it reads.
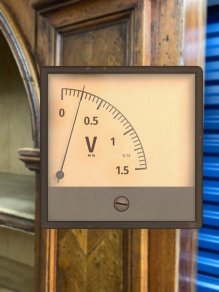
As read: 0.25
